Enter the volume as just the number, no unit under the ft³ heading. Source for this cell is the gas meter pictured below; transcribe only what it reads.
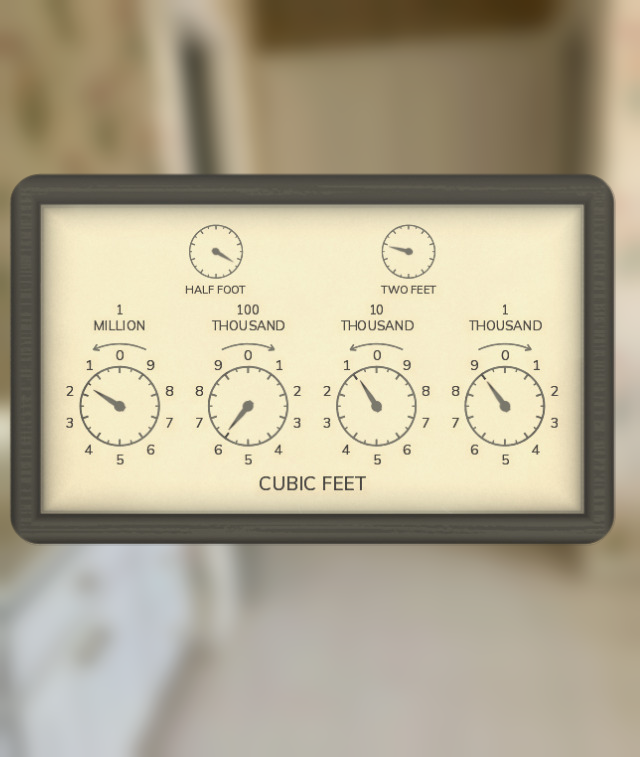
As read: 160900
